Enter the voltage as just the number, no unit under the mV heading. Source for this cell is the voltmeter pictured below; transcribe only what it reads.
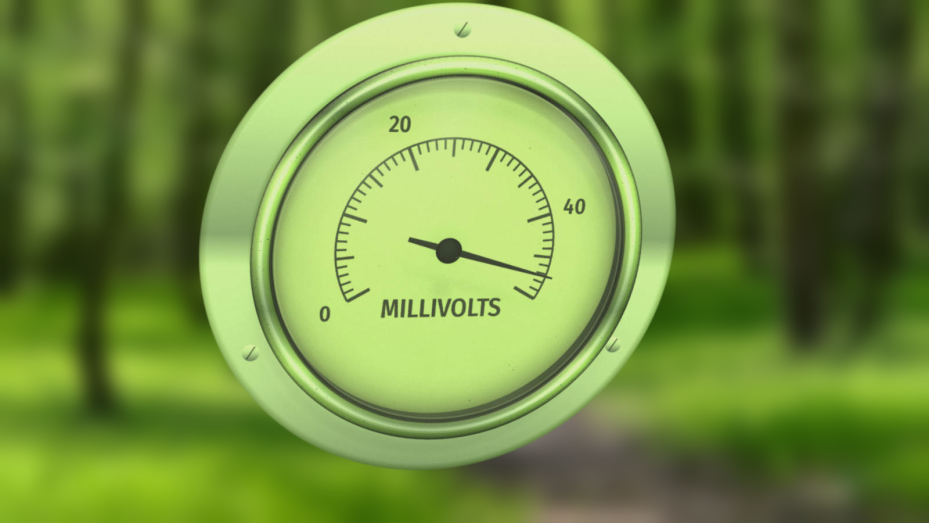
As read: 47
